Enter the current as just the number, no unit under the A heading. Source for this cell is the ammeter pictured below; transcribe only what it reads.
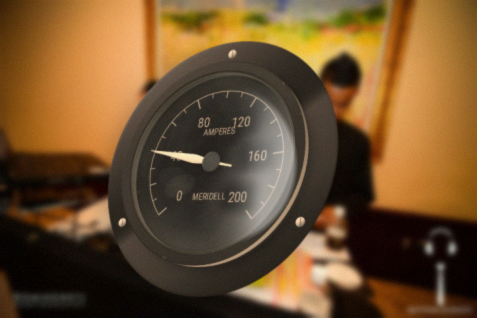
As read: 40
